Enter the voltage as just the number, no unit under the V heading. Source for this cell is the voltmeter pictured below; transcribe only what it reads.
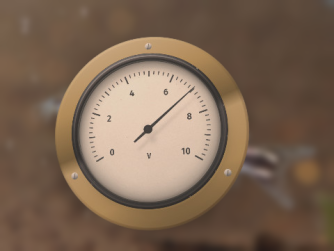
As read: 7
